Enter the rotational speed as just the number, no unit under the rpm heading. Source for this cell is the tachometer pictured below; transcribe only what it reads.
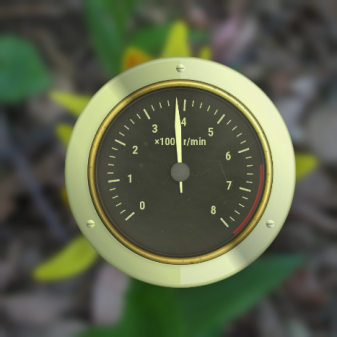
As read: 3800
